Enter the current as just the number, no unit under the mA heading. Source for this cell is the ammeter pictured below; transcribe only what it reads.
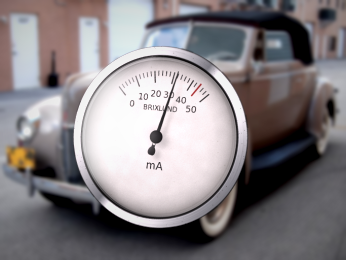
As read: 32
